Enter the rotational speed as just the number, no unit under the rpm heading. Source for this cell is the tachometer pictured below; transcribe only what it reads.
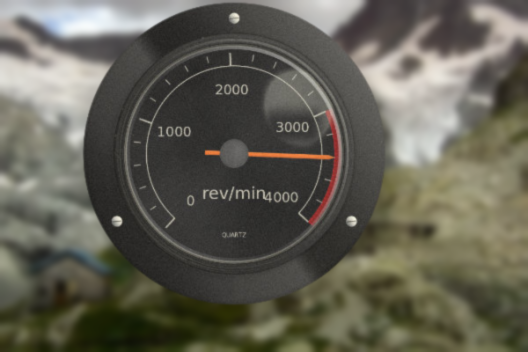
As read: 3400
